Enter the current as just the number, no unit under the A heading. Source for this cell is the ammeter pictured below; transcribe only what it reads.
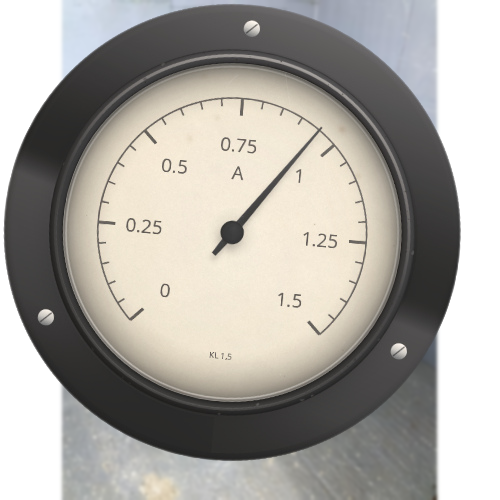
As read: 0.95
